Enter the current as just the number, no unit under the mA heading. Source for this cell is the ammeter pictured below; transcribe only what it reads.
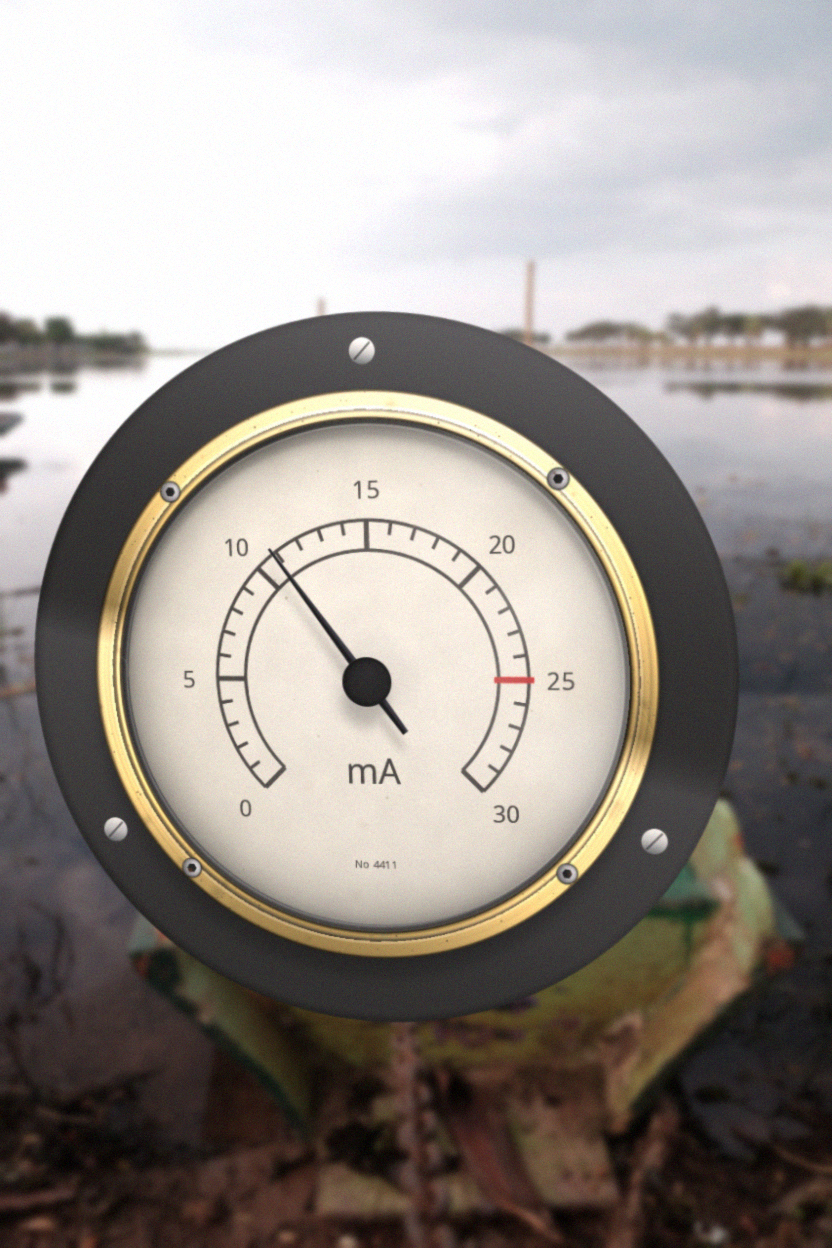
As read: 11
